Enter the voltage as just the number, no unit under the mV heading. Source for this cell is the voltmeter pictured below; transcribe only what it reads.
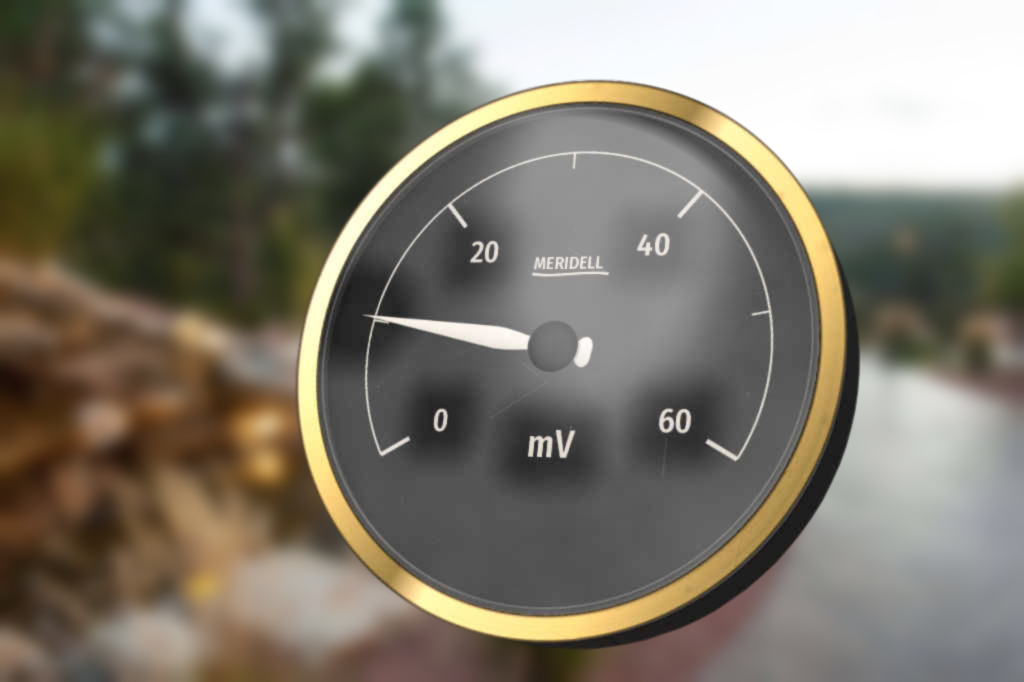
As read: 10
